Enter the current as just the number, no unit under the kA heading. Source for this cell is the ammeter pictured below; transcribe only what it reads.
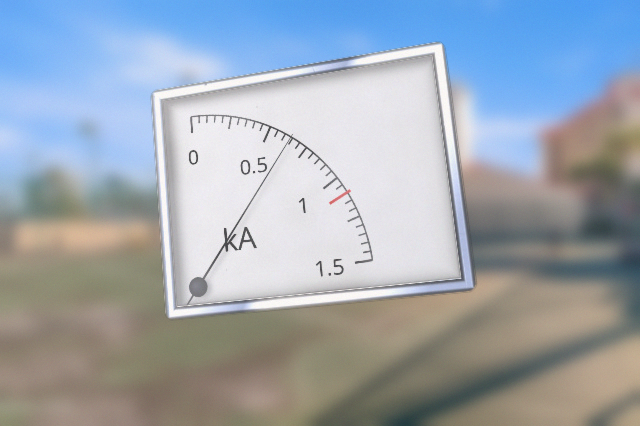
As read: 0.65
